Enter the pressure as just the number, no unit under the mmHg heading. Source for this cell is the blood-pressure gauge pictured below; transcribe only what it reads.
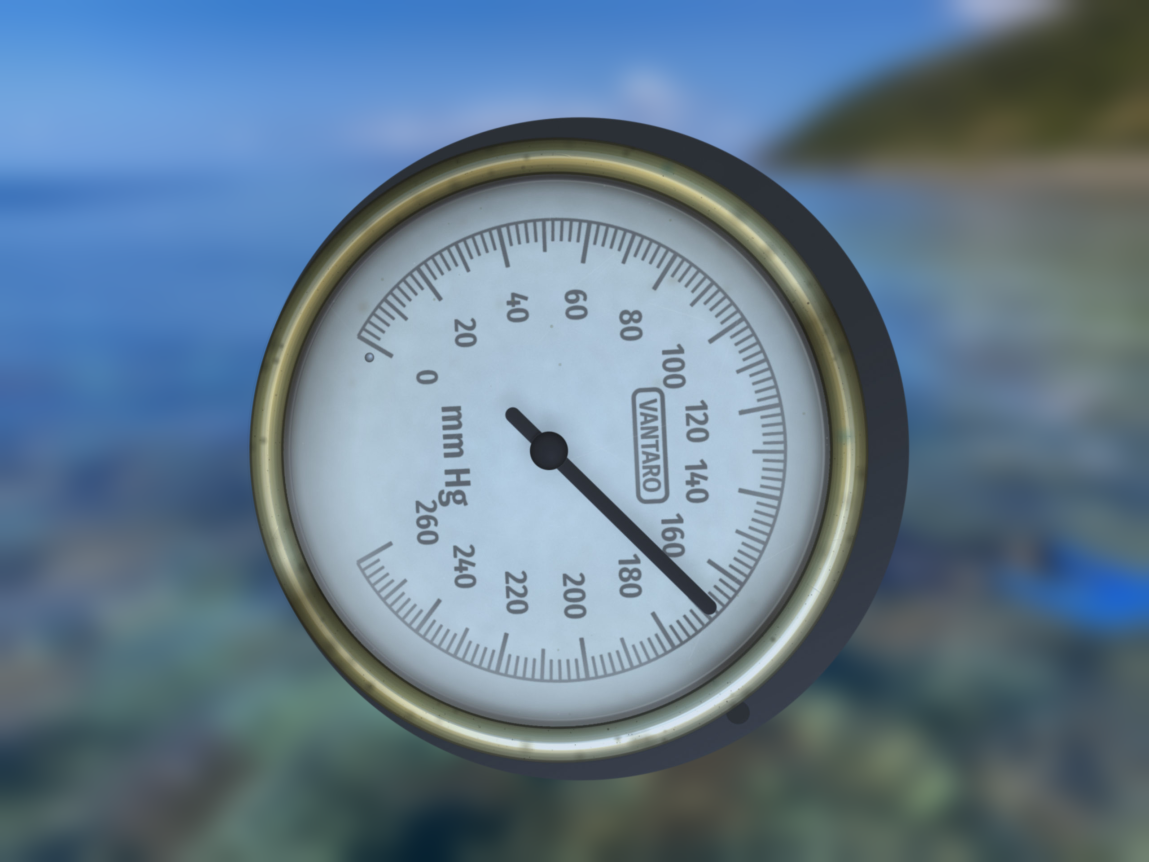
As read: 168
